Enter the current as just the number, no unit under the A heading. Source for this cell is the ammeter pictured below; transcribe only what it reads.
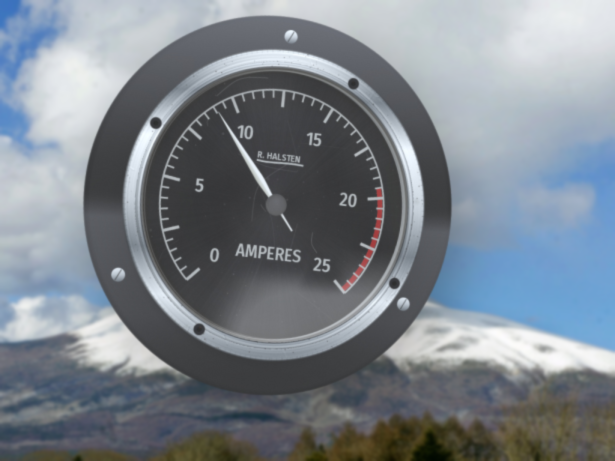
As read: 9
